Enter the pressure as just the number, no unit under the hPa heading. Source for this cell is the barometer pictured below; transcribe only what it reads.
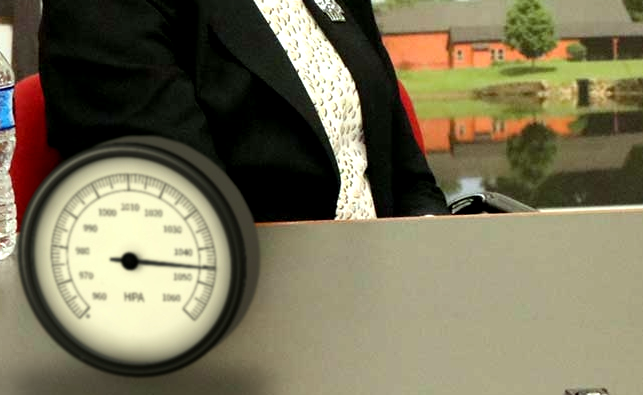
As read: 1045
